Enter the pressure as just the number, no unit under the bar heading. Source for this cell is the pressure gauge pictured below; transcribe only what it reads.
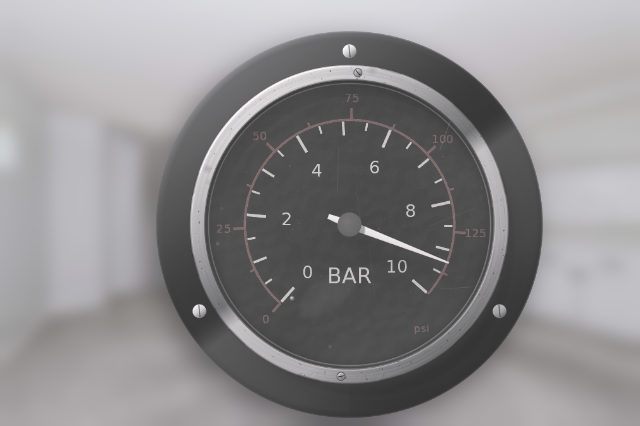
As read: 9.25
